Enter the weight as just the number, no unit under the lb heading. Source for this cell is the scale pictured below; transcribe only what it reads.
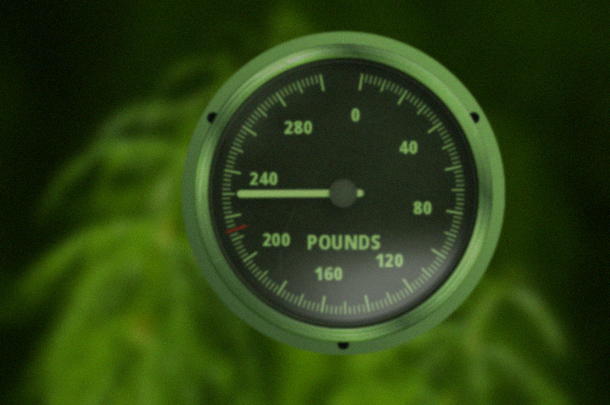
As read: 230
